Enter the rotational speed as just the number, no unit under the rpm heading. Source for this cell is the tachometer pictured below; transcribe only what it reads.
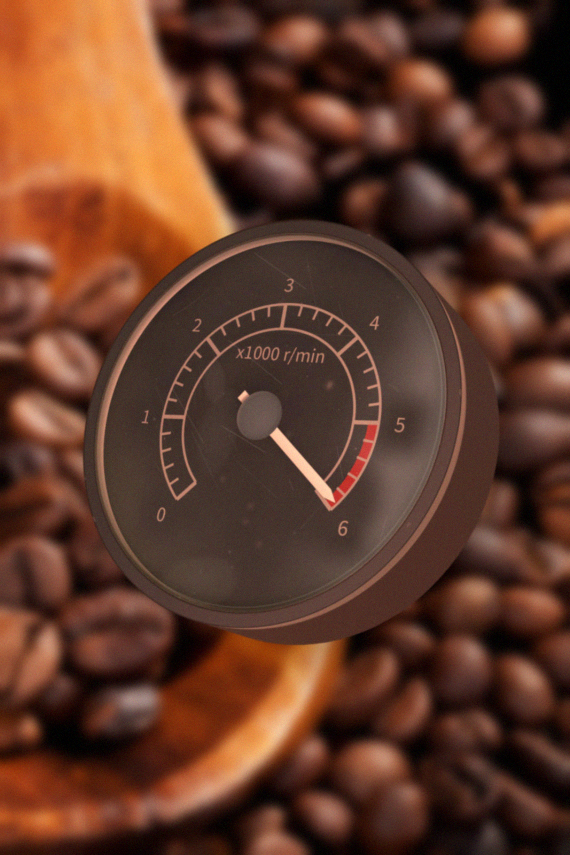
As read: 5900
